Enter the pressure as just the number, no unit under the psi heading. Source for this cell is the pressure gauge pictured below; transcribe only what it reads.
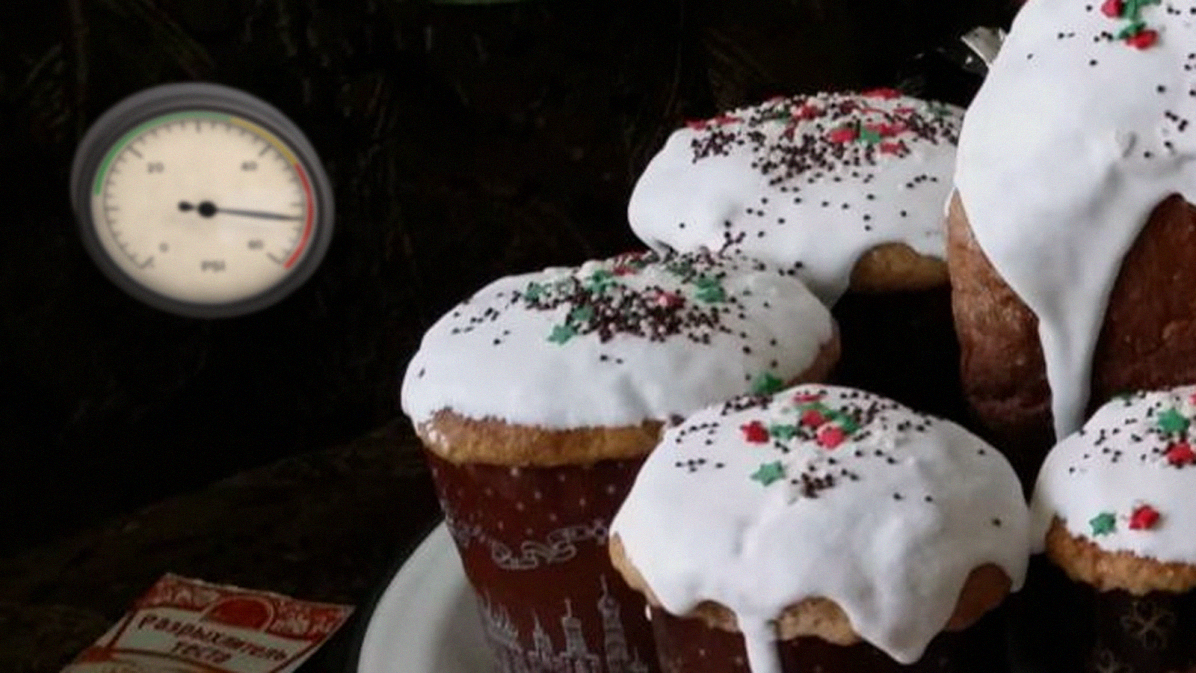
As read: 52
